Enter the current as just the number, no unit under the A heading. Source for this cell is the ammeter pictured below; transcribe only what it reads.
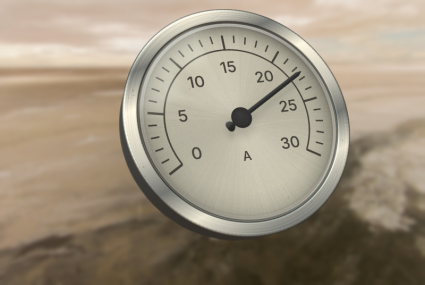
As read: 22.5
